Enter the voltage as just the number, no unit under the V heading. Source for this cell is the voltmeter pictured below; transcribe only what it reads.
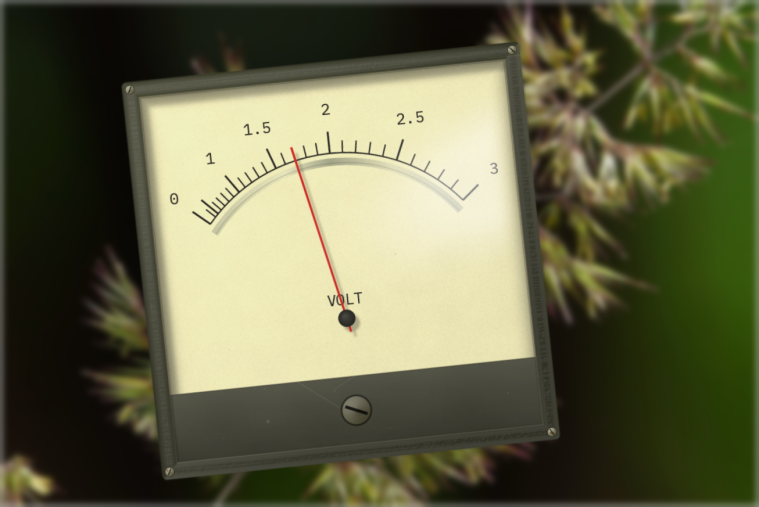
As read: 1.7
